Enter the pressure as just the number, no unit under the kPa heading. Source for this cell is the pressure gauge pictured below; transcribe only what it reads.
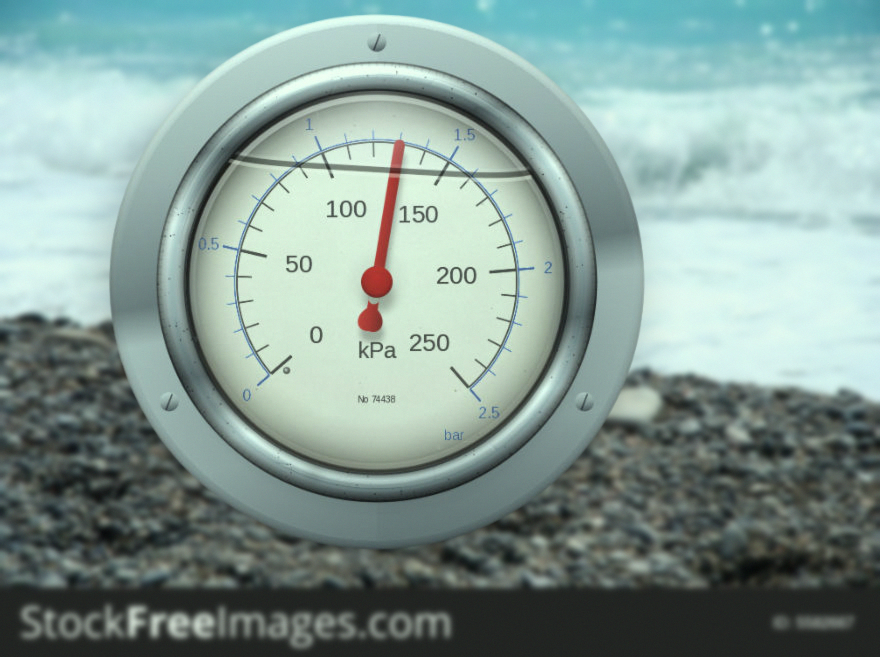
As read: 130
